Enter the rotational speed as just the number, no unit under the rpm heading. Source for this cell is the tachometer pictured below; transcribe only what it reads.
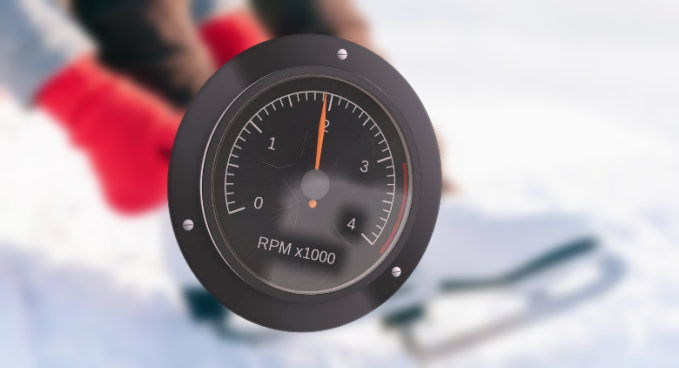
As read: 1900
